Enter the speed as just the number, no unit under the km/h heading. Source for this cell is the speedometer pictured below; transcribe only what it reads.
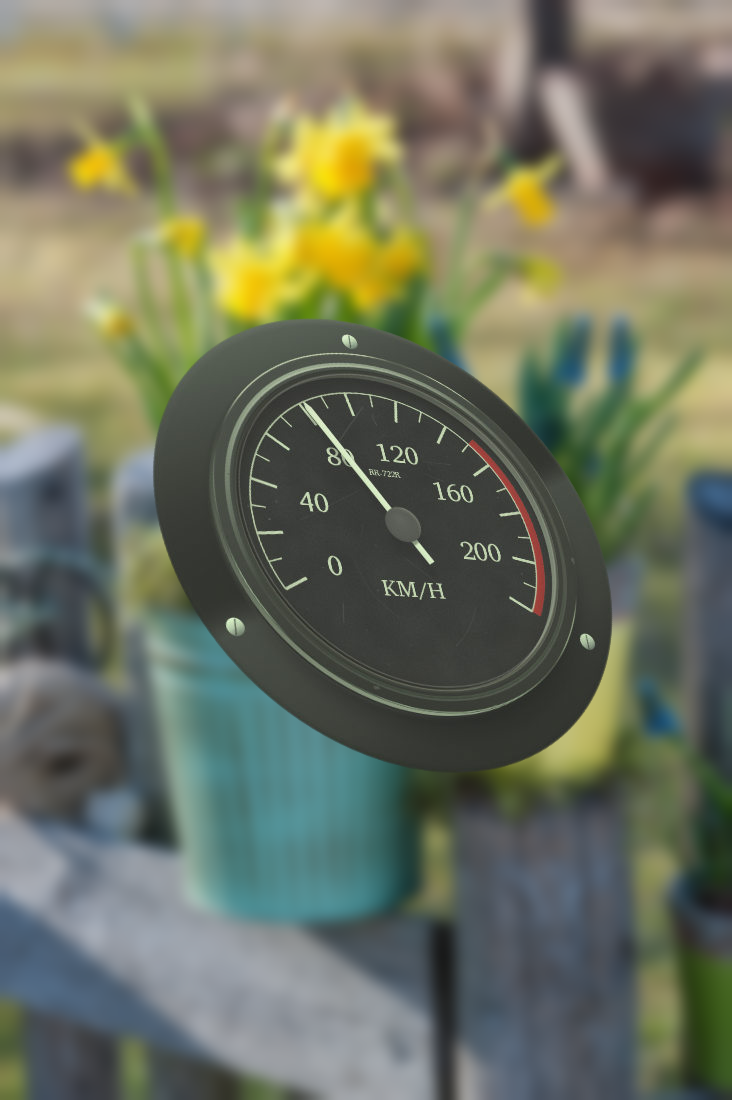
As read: 80
